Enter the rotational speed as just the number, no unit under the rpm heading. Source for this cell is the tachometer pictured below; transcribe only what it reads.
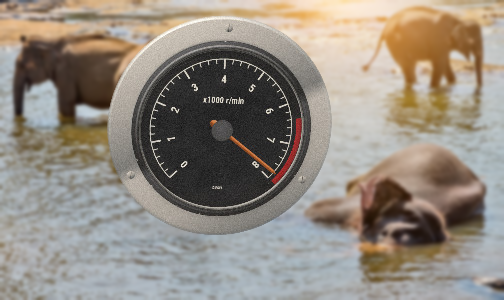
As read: 7800
